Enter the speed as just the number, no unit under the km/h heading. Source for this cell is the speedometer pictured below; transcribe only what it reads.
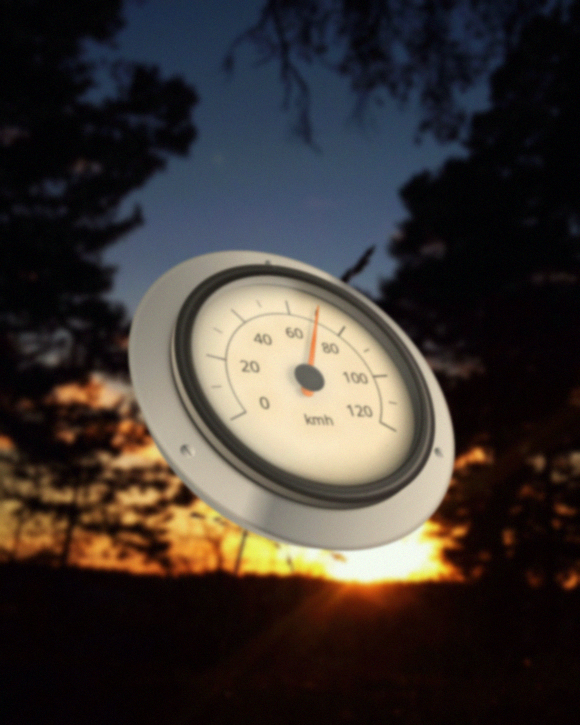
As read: 70
